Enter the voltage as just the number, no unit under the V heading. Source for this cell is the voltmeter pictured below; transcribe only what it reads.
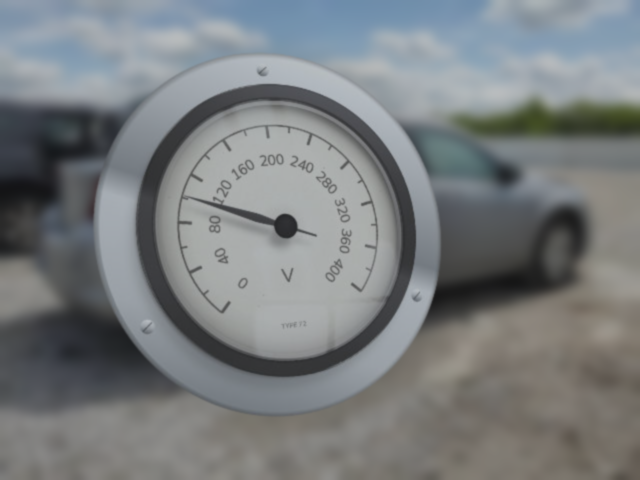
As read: 100
